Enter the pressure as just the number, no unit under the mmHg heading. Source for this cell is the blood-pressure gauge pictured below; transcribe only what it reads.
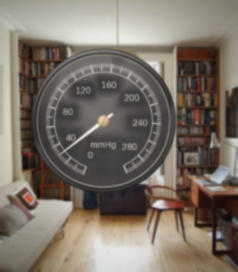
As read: 30
